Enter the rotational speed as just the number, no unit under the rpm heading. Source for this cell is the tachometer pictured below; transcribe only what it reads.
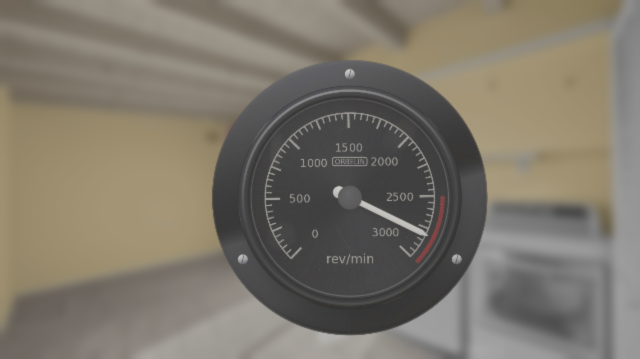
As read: 2800
